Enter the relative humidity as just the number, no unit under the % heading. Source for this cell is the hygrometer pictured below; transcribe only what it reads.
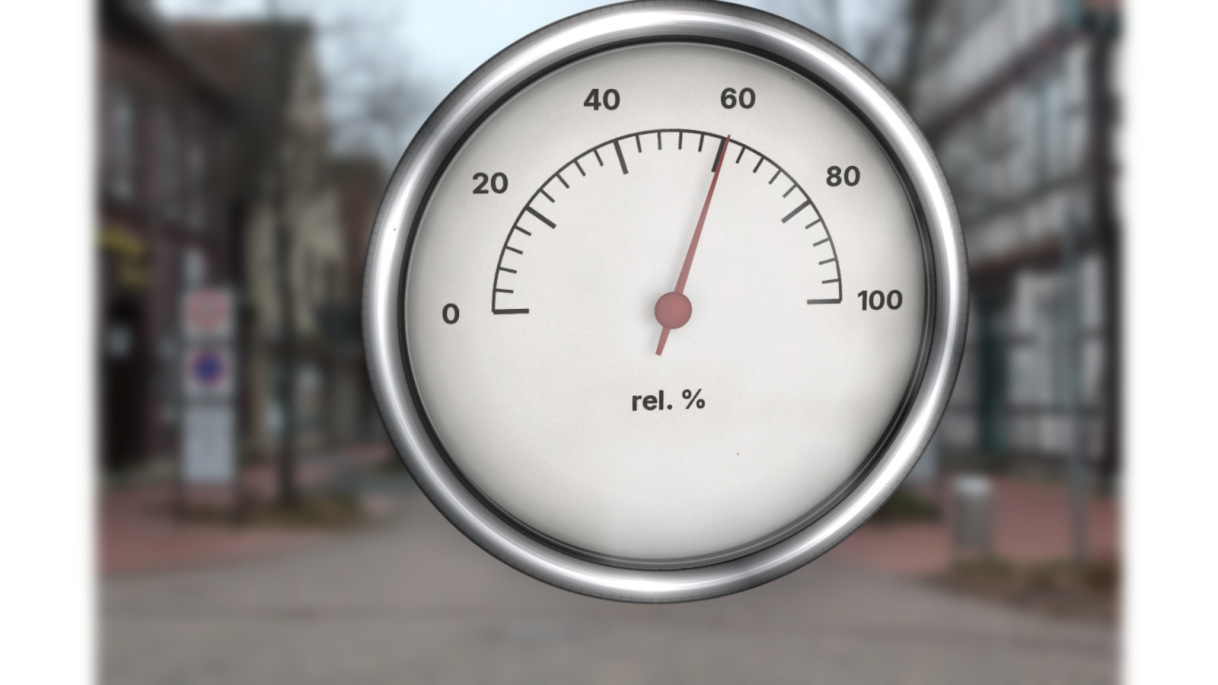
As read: 60
